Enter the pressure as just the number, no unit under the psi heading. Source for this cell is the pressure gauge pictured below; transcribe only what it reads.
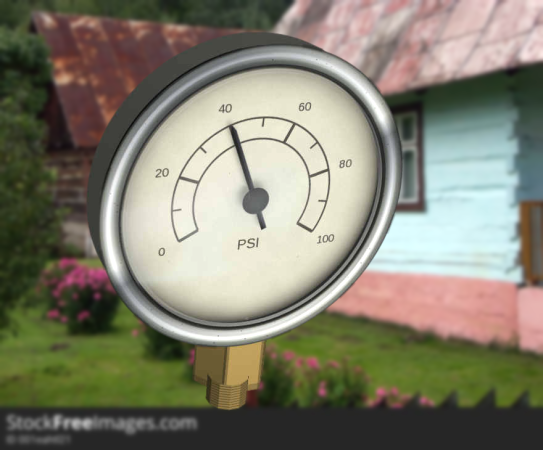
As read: 40
